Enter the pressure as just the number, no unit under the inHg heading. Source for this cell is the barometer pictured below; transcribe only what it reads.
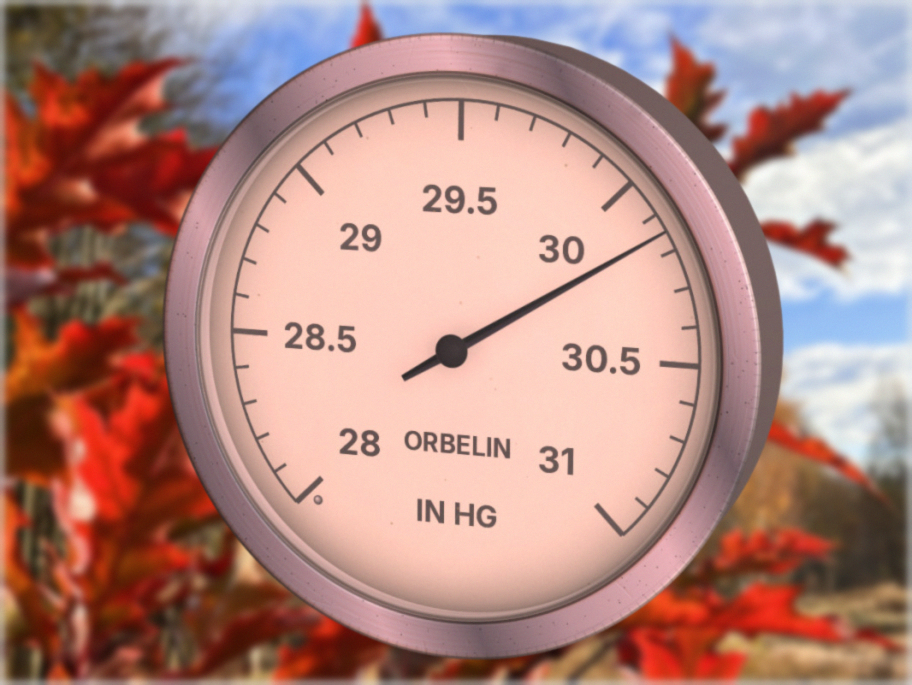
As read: 30.15
